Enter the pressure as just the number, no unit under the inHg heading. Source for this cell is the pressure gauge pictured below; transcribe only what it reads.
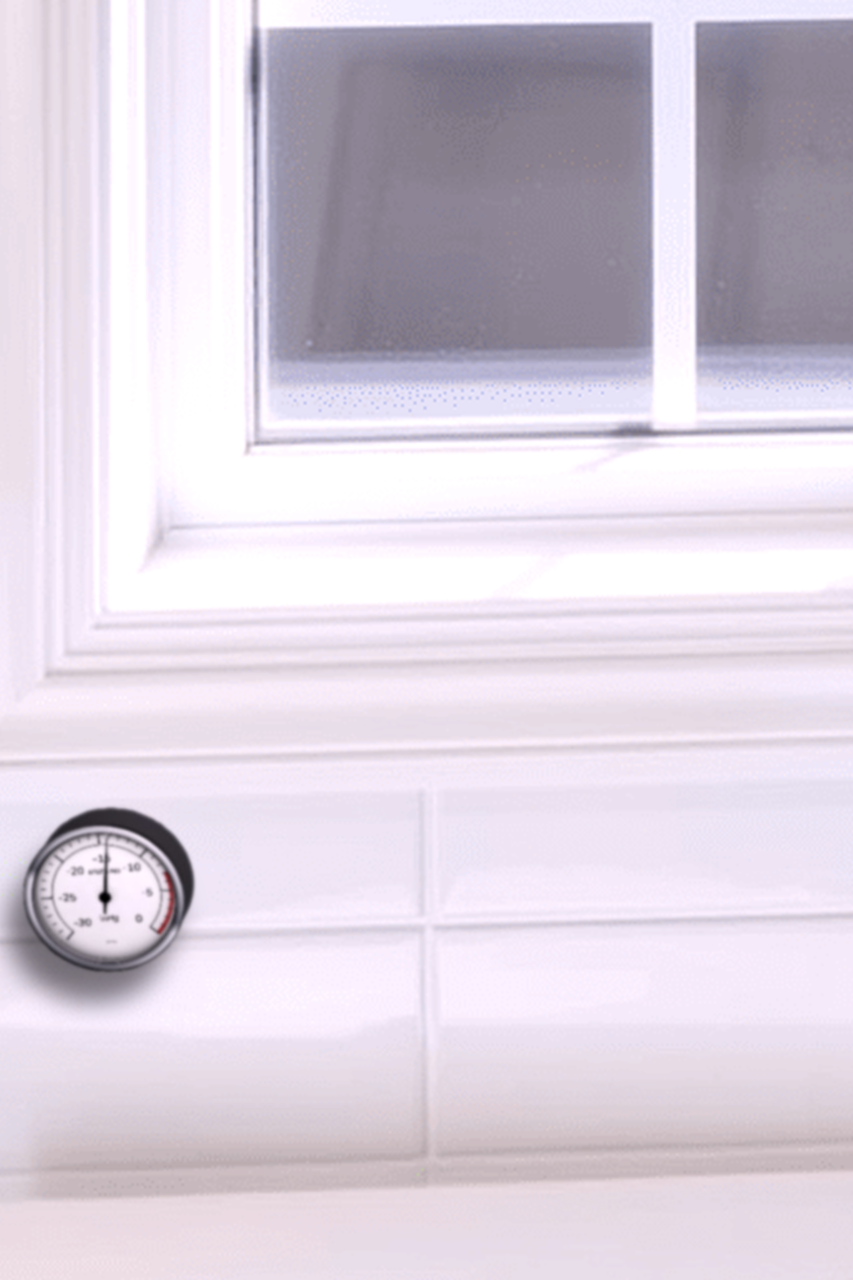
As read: -14
